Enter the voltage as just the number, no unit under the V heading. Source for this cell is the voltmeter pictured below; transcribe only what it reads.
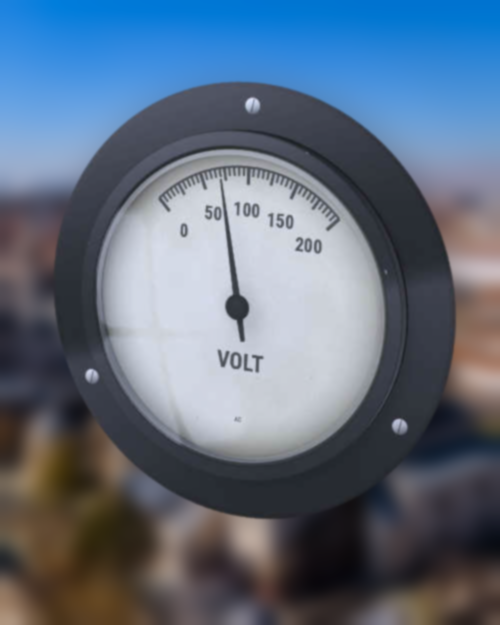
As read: 75
